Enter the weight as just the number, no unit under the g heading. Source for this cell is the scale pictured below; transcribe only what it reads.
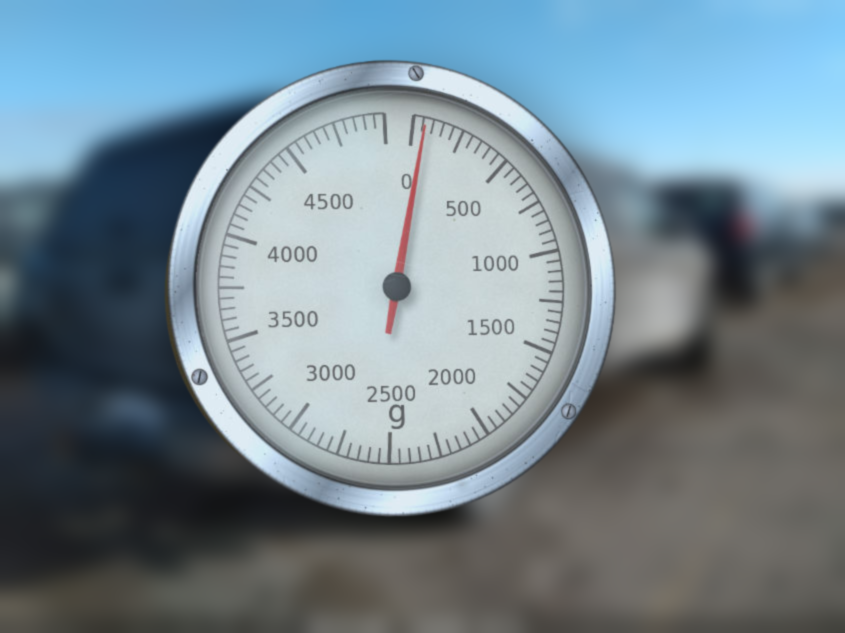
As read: 50
